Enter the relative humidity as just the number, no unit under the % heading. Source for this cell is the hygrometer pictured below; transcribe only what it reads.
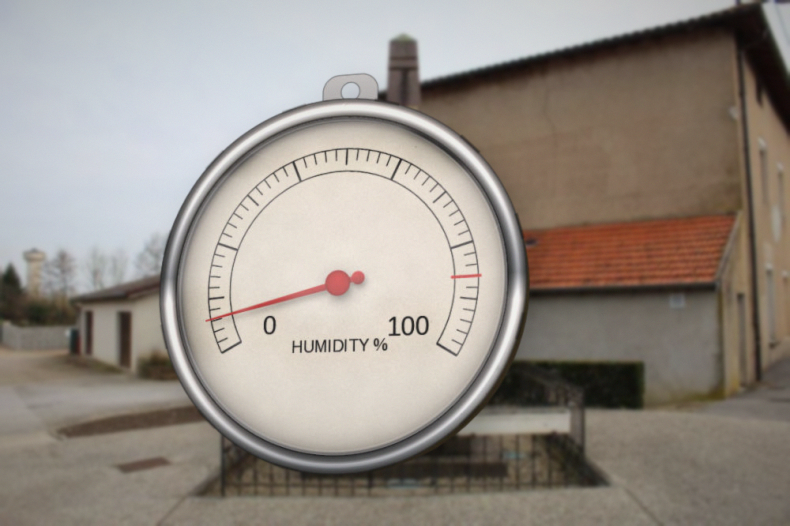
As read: 6
